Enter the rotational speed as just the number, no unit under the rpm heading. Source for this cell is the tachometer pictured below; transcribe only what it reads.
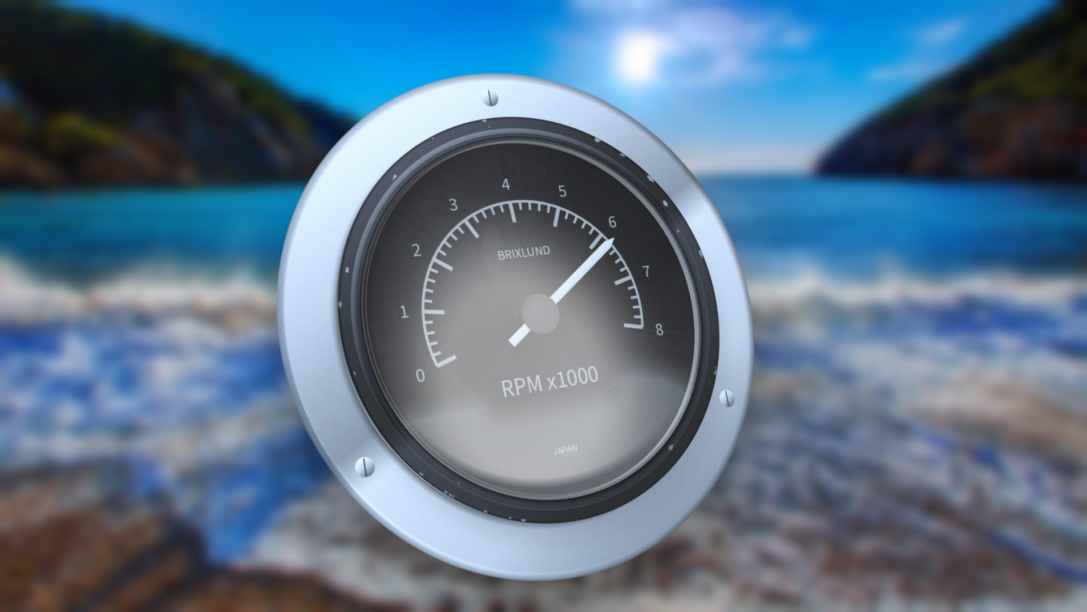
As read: 6200
